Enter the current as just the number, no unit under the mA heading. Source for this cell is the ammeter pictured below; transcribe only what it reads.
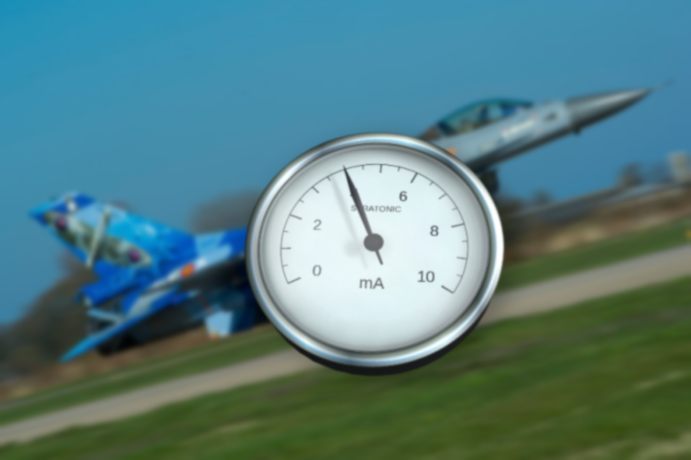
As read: 4
